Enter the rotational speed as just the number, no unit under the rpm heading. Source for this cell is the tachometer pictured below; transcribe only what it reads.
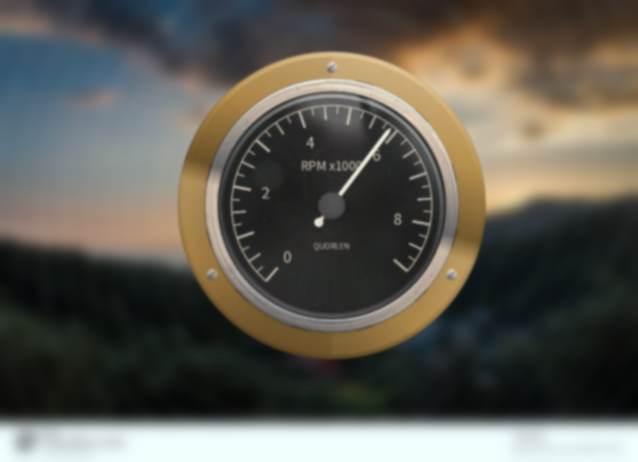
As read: 5875
